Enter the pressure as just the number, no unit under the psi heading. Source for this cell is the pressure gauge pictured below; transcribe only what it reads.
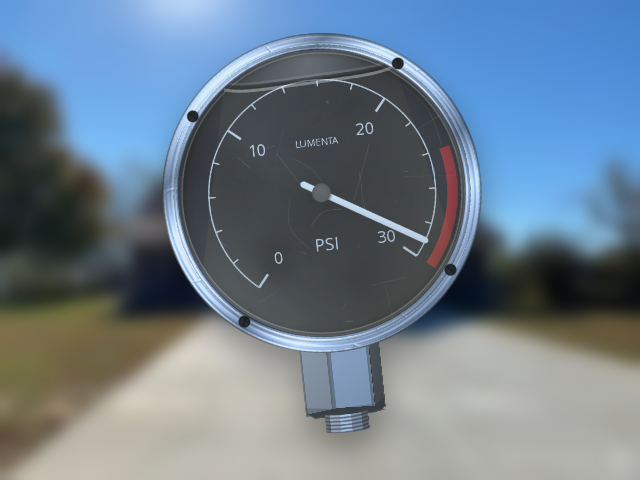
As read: 29
